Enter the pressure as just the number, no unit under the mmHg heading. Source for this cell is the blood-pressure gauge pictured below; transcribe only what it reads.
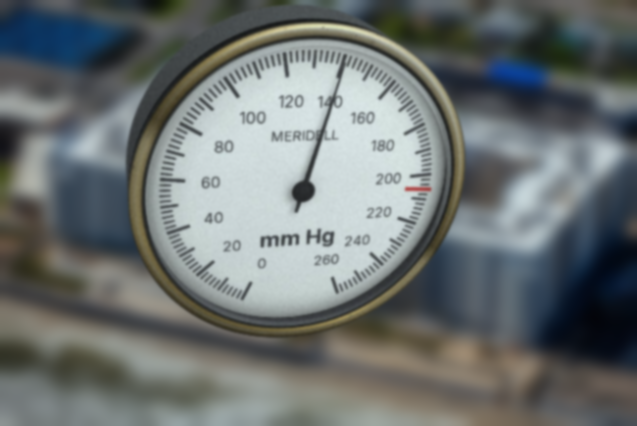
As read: 140
